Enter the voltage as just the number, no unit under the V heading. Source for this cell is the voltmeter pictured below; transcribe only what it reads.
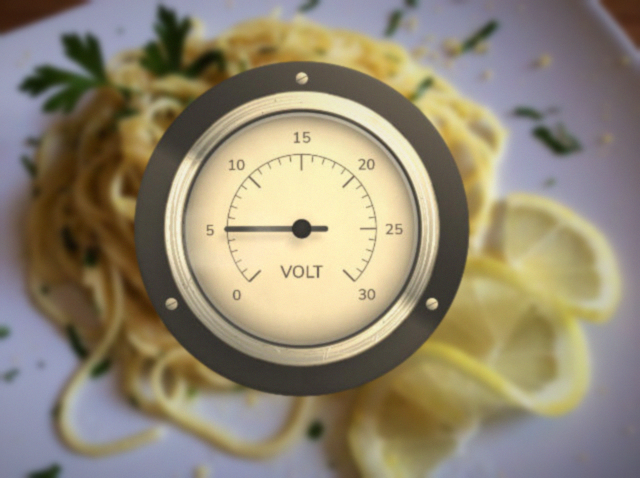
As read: 5
